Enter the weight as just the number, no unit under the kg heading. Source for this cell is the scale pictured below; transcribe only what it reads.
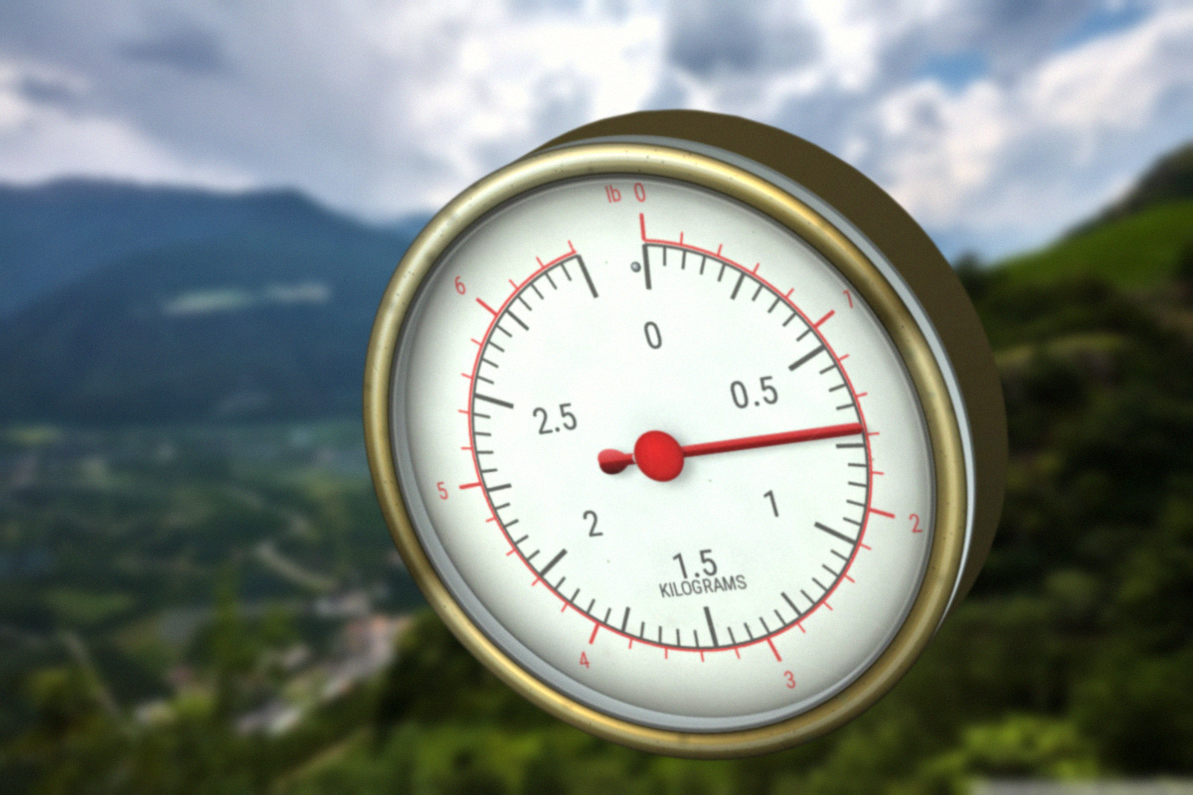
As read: 0.7
